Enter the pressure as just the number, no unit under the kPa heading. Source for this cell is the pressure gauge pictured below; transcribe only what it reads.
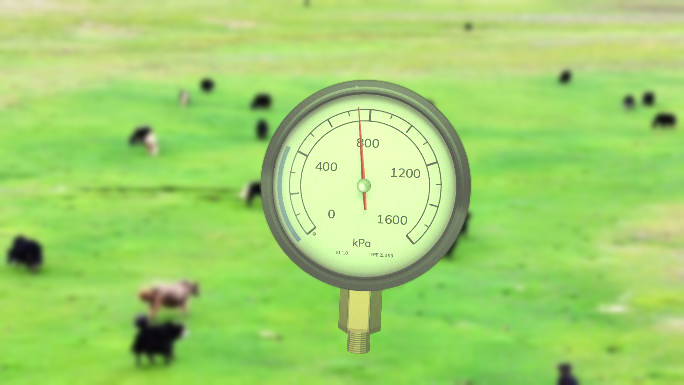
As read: 750
